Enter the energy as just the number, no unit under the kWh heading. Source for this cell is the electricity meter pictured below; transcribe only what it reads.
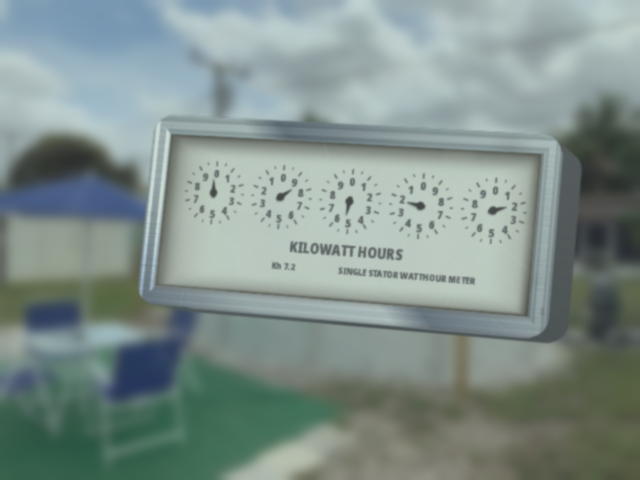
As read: 98522
